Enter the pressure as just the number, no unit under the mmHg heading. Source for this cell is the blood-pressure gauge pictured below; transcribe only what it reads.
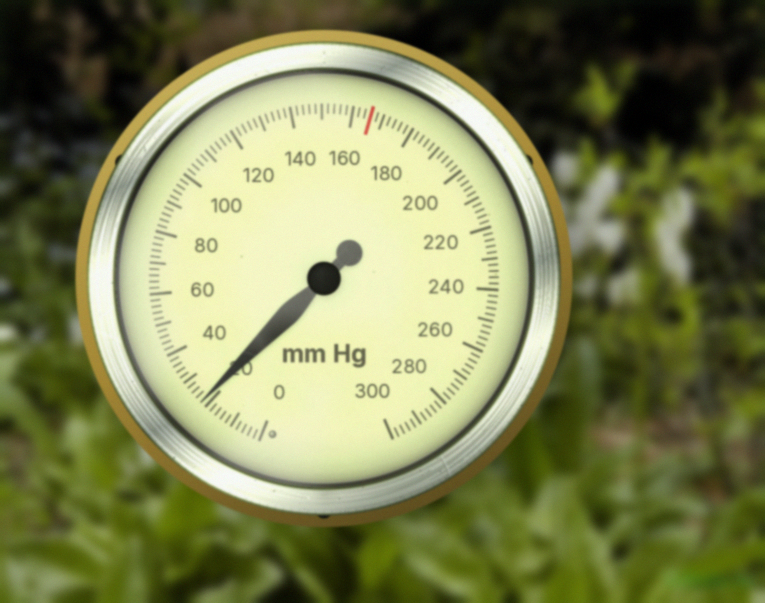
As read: 22
